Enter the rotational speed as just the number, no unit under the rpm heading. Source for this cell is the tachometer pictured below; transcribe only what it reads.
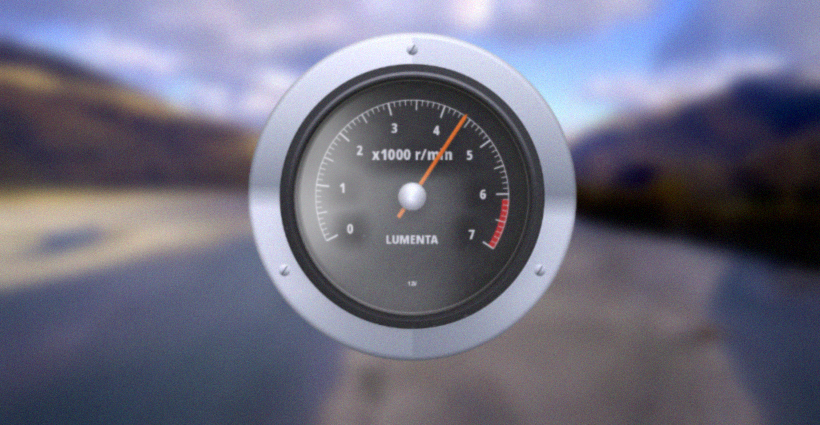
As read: 4400
